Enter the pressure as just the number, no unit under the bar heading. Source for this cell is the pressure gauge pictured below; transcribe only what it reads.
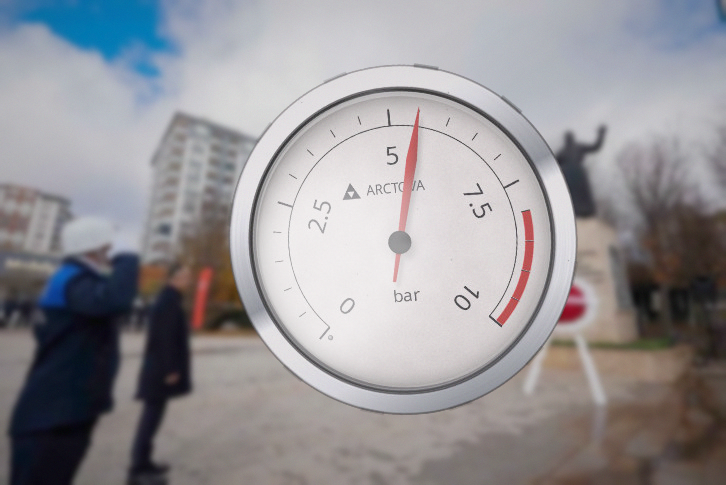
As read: 5.5
